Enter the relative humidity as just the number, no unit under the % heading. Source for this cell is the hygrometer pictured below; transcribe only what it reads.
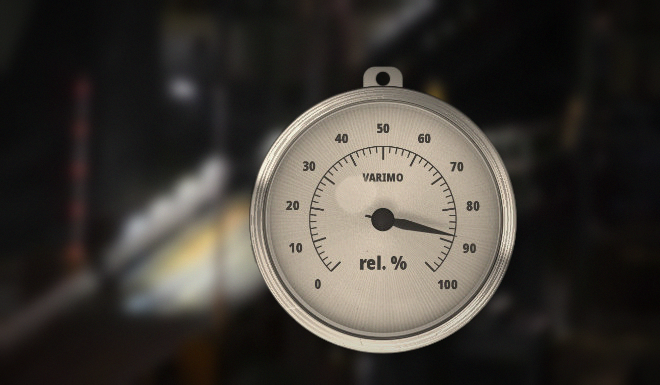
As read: 88
